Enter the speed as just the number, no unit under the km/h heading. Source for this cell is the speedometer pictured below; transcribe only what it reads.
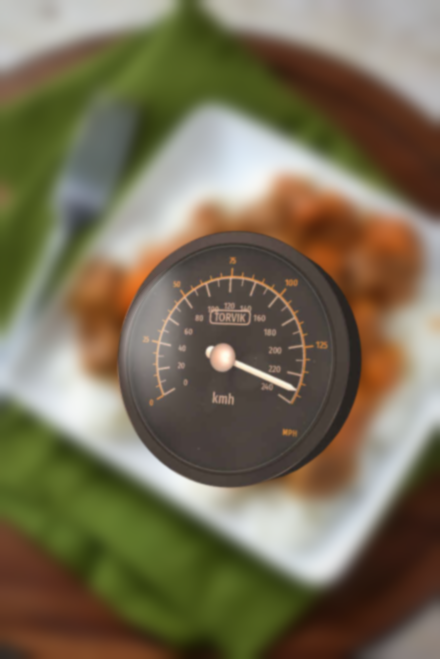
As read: 230
